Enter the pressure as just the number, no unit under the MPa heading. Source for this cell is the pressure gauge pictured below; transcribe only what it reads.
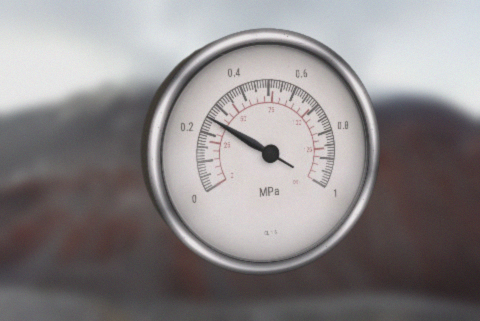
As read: 0.25
